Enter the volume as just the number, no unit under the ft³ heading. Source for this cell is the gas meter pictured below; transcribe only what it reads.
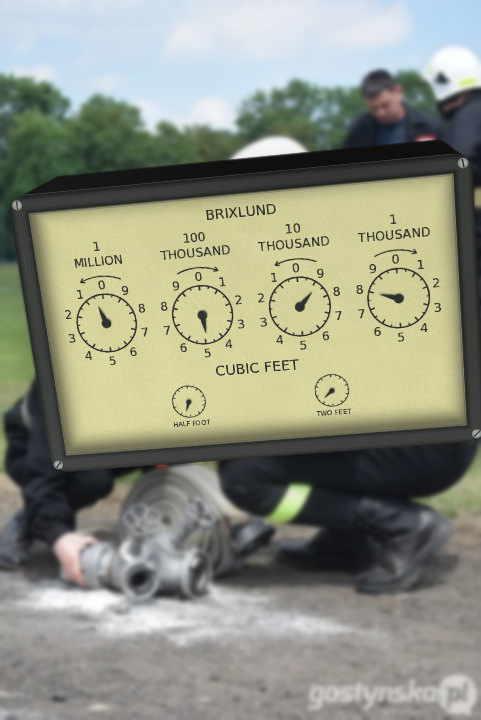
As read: 48800
